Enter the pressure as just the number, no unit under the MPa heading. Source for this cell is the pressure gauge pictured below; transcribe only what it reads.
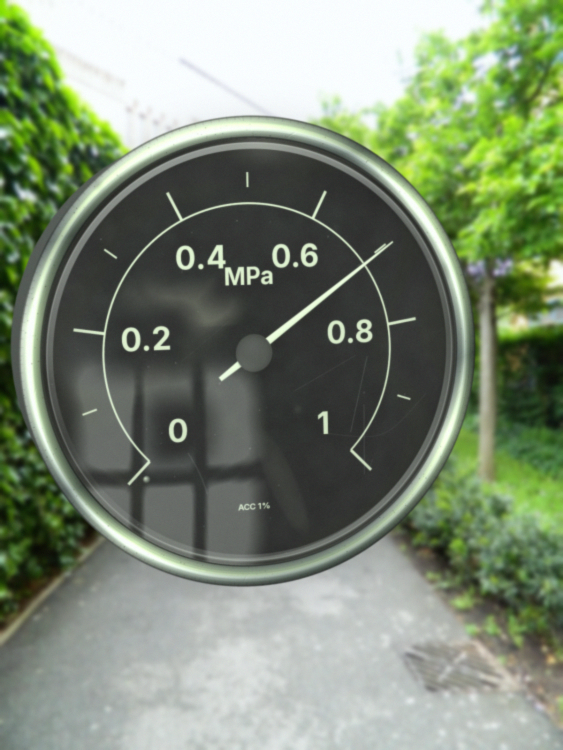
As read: 0.7
